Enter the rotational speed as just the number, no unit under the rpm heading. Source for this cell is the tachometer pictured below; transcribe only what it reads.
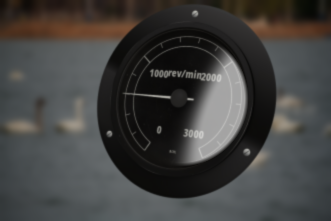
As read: 600
